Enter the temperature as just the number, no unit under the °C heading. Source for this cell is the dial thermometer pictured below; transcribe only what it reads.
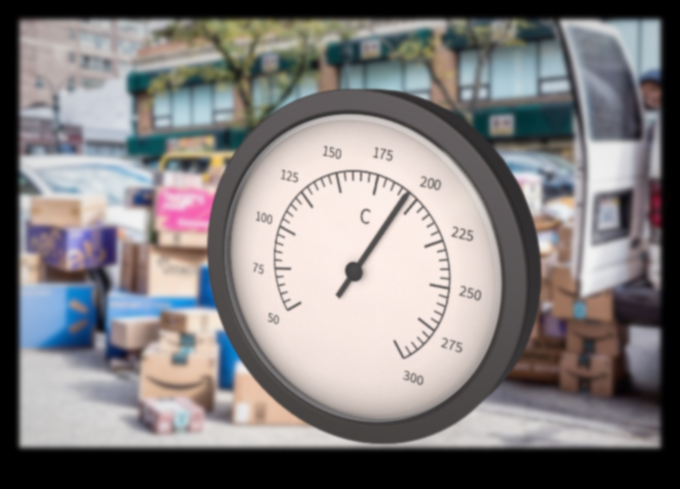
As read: 195
